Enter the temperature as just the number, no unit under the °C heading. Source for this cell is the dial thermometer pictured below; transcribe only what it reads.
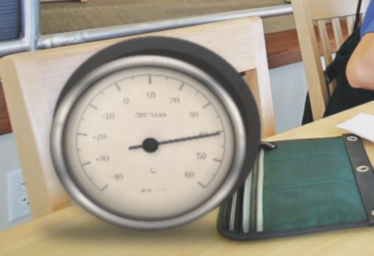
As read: 40
